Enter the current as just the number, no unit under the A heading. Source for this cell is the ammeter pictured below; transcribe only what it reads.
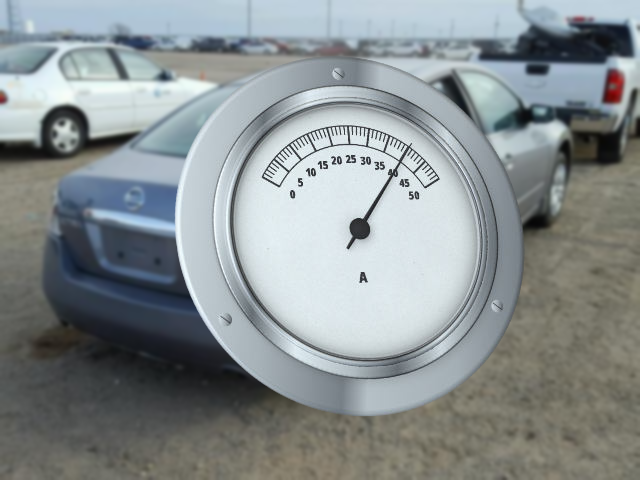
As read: 40
